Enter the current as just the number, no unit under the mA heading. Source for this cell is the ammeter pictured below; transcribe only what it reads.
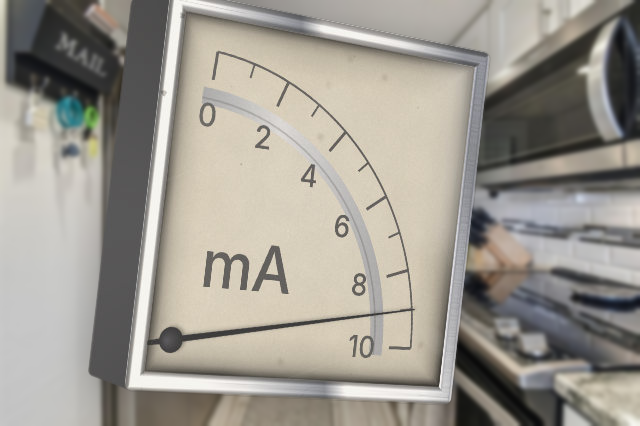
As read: 9
